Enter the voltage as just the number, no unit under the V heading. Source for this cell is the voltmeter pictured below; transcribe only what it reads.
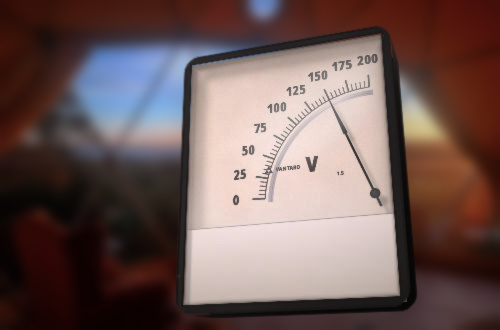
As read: 150
